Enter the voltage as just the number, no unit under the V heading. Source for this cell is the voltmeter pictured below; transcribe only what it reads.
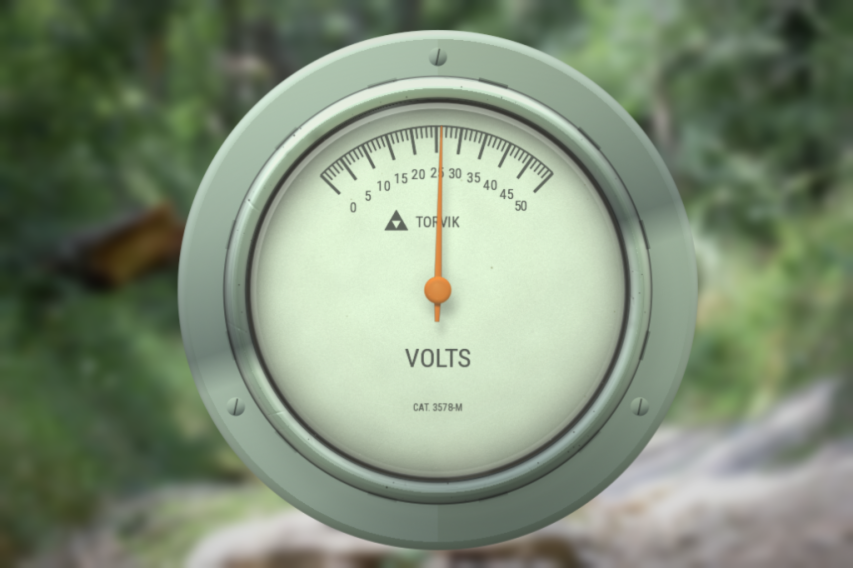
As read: 26
